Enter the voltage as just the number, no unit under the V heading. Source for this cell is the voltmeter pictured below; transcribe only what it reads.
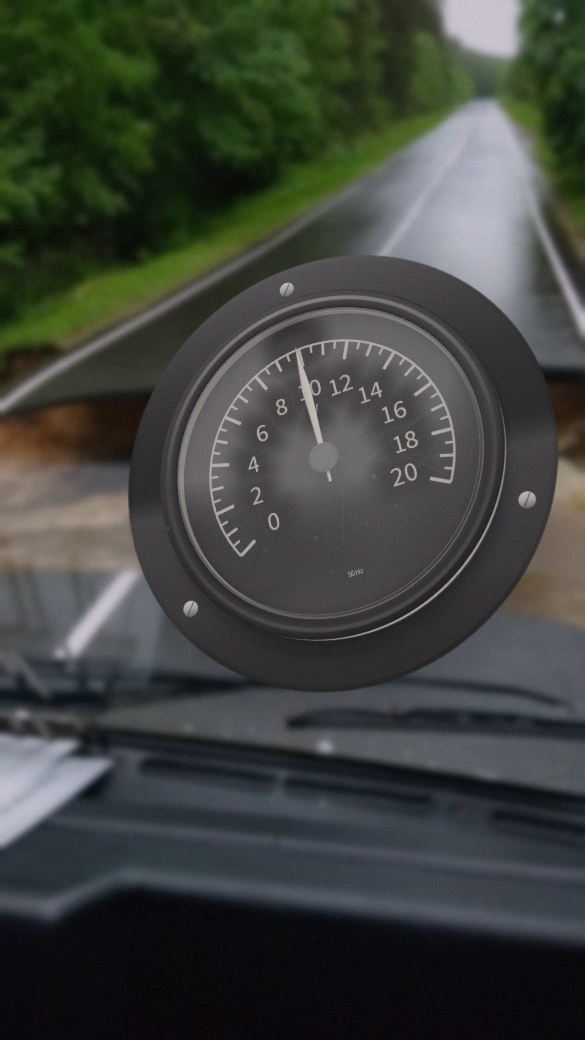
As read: 10
